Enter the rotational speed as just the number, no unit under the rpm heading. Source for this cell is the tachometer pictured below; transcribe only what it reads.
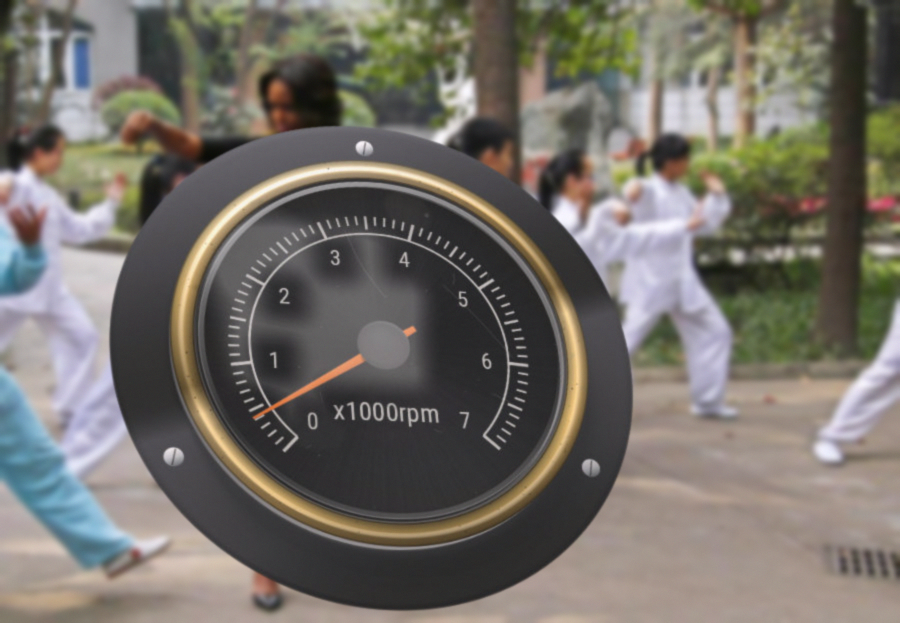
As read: 400
